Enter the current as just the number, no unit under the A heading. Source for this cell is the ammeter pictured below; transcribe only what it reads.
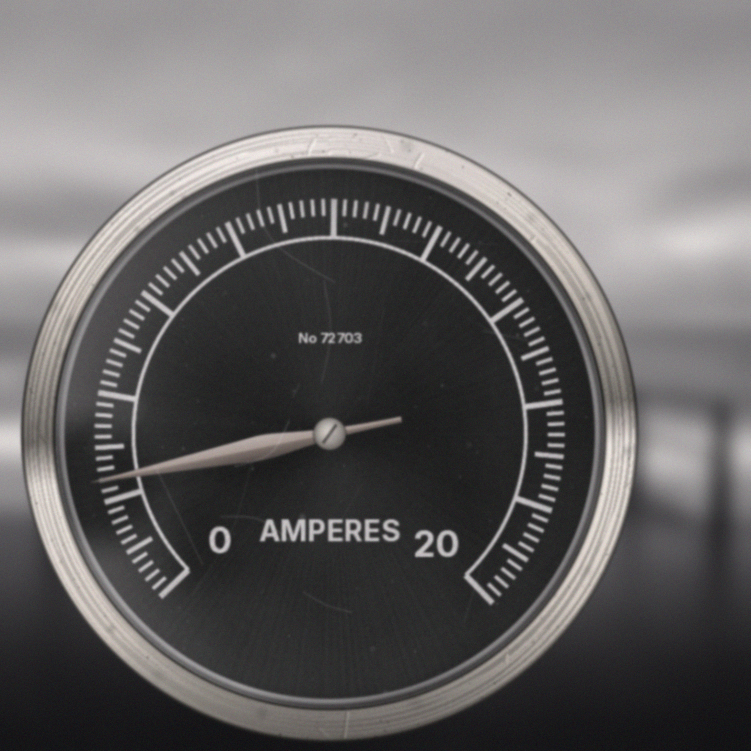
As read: 2.4
